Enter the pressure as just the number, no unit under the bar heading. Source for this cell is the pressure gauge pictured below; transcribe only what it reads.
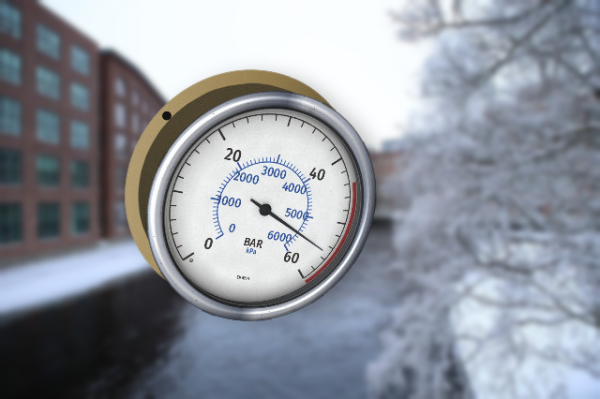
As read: 55
